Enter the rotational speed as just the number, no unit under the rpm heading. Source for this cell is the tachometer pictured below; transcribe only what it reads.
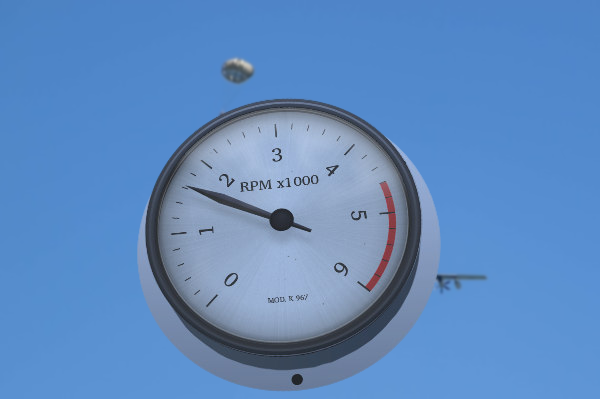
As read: 1600
